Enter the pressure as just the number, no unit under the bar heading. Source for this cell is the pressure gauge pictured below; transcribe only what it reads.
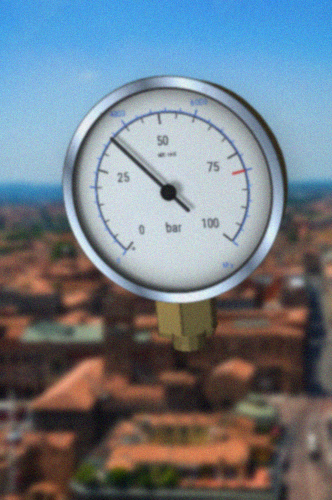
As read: 35
